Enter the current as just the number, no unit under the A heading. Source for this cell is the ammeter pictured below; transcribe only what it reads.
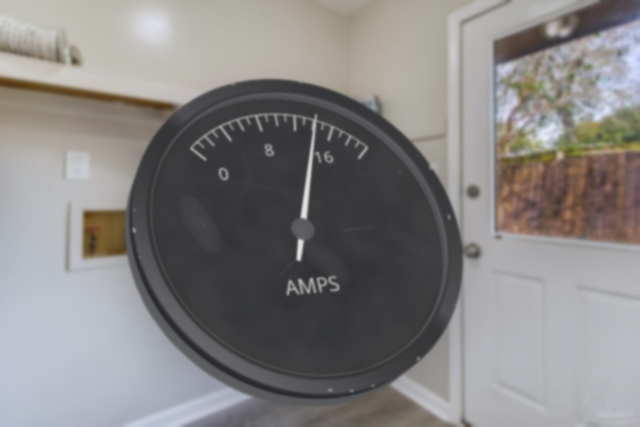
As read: 14
